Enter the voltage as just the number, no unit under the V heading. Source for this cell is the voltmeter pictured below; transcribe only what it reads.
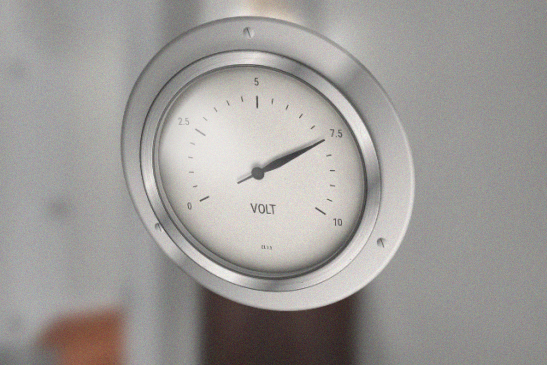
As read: 7.5
